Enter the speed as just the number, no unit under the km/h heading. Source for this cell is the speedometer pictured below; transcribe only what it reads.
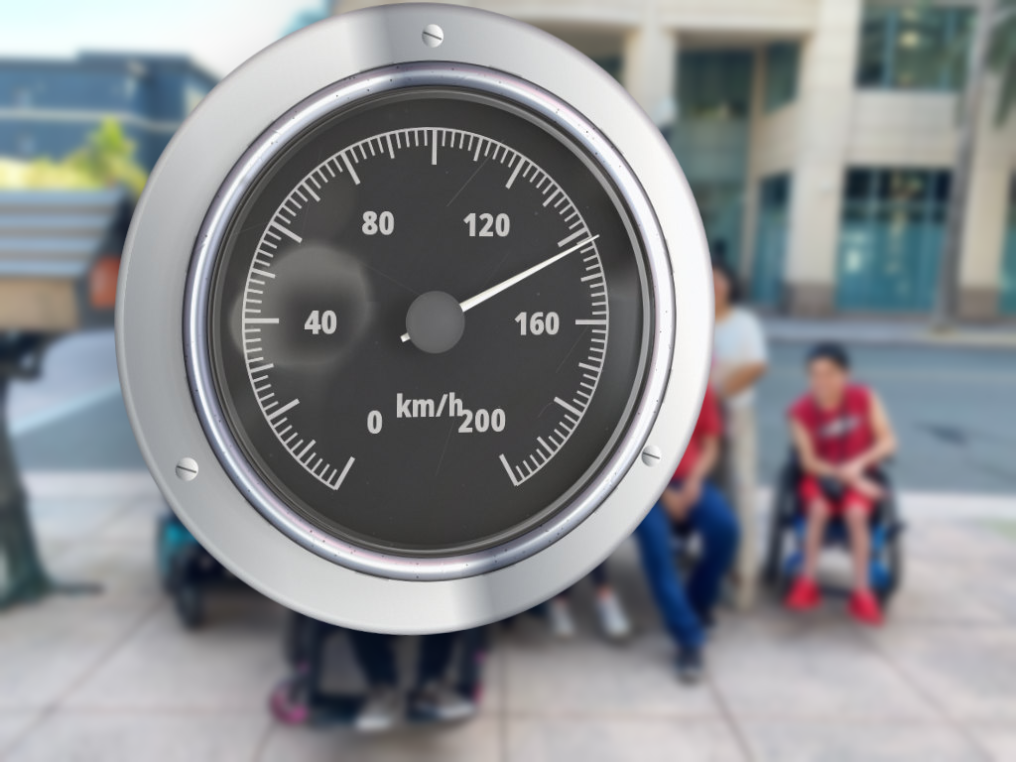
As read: 142
